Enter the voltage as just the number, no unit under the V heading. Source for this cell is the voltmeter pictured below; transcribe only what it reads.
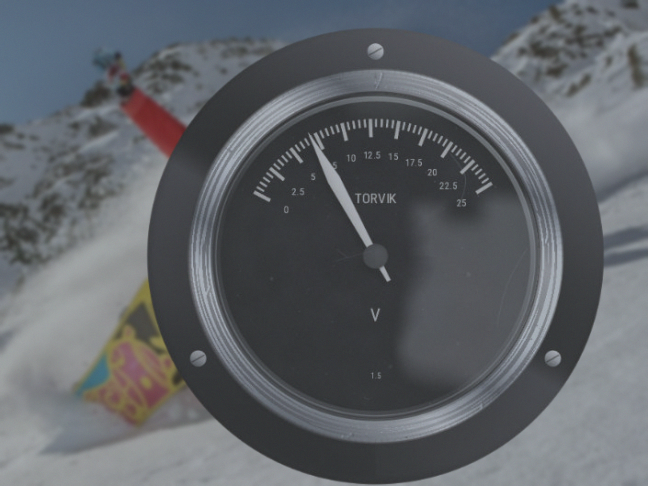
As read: 7
